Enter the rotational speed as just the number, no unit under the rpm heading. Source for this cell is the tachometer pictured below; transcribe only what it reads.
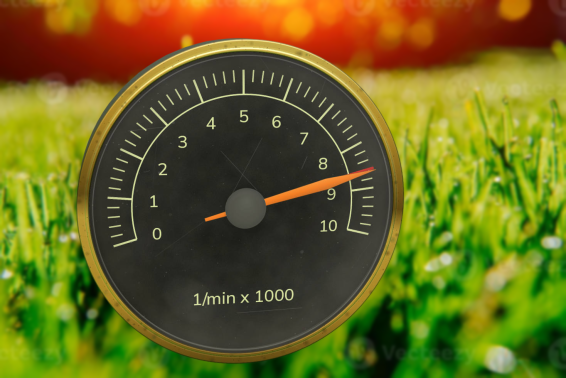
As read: 8600
